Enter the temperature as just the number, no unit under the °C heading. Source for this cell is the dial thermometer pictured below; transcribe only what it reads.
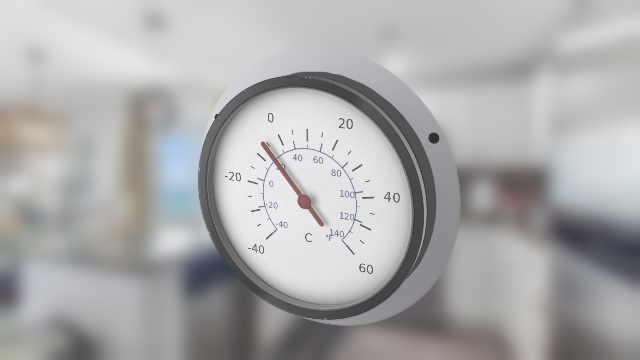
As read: -5
